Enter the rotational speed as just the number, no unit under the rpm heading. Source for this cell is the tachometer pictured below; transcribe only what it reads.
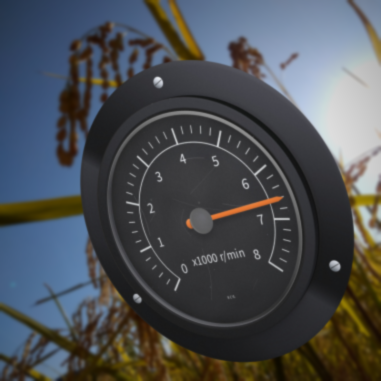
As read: 6600
